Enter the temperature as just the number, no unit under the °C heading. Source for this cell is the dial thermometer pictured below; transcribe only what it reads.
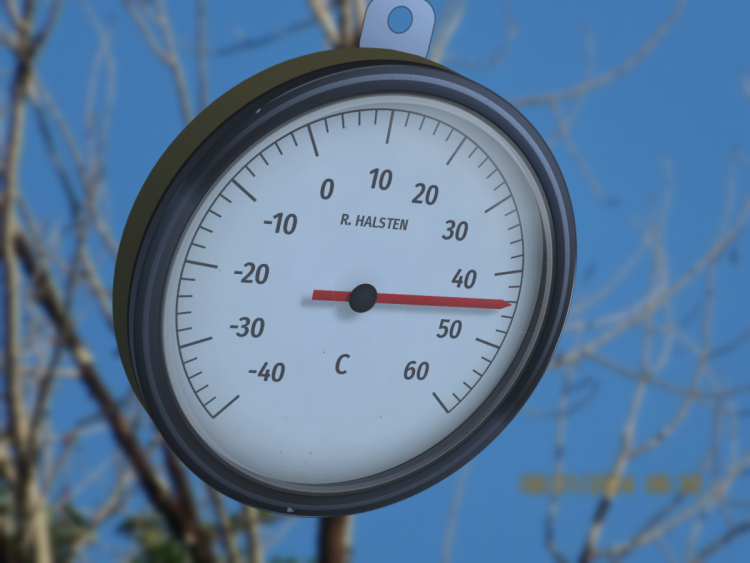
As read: 44
